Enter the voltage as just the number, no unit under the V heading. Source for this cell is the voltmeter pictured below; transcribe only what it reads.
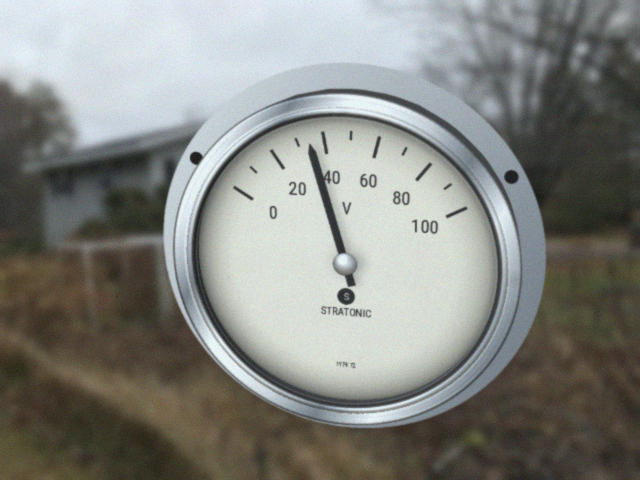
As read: 35
